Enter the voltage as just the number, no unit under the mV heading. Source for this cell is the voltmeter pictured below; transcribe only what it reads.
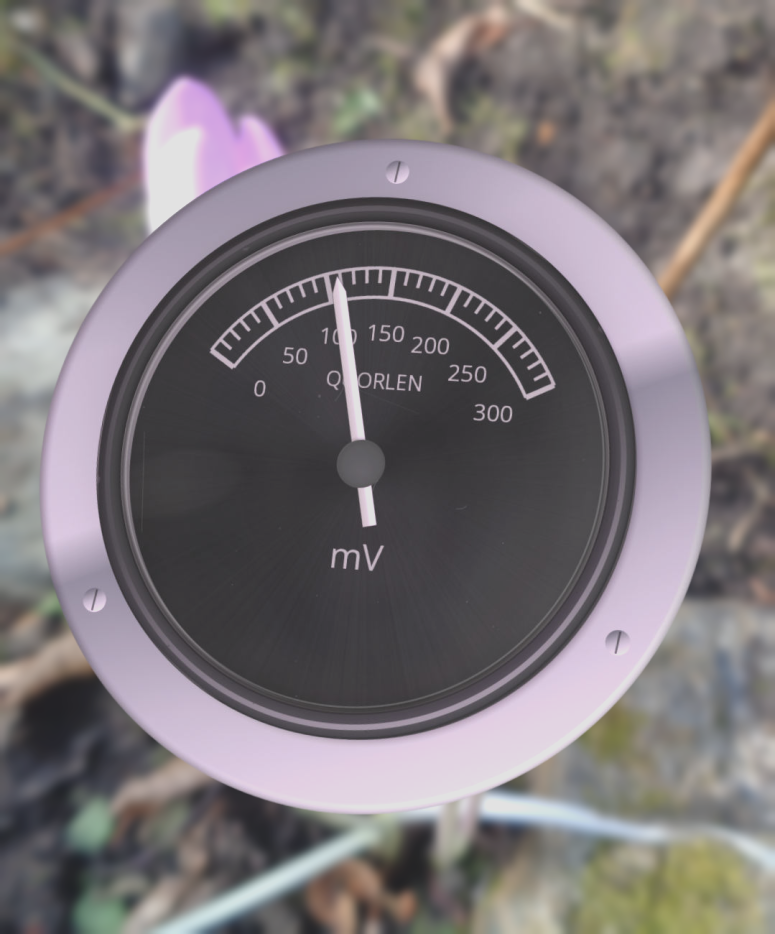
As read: 110
